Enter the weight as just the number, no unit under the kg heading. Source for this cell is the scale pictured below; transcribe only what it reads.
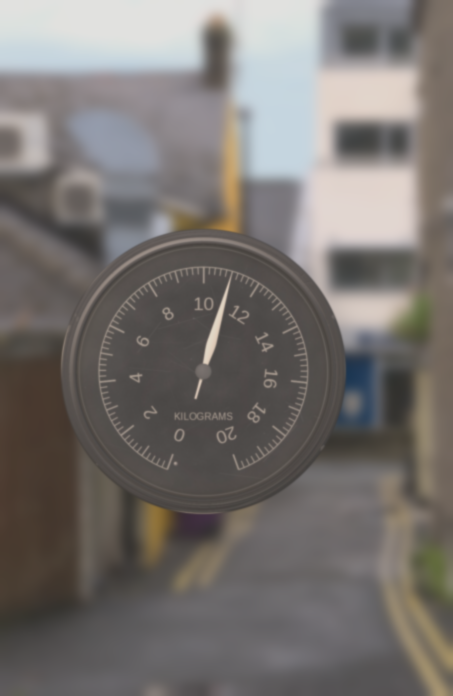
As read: 11
